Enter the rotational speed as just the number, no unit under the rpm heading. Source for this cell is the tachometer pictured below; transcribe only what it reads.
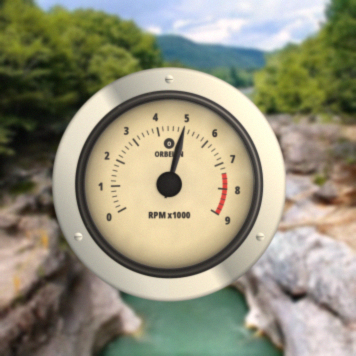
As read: 5000
